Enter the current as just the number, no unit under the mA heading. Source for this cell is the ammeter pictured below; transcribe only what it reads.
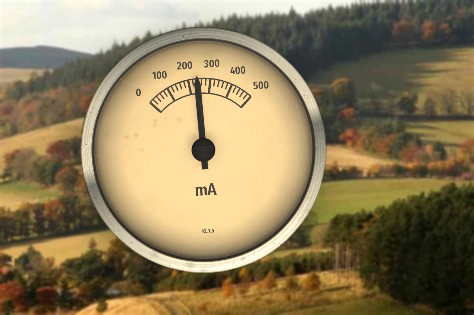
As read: 240
